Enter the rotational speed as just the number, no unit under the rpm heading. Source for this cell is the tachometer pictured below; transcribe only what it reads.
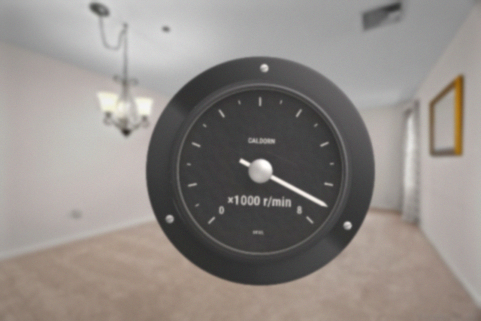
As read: 7500
